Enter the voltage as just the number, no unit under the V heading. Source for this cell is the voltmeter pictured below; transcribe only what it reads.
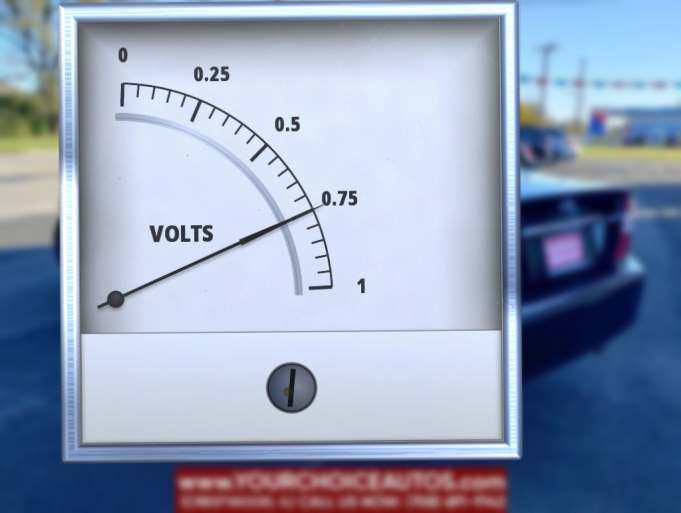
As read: 0.75
